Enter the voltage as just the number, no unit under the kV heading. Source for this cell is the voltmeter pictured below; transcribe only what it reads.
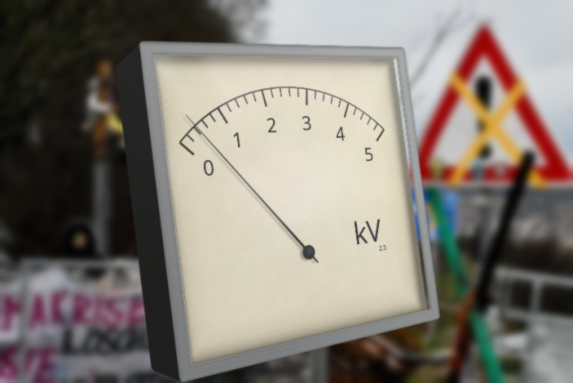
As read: 0.4
